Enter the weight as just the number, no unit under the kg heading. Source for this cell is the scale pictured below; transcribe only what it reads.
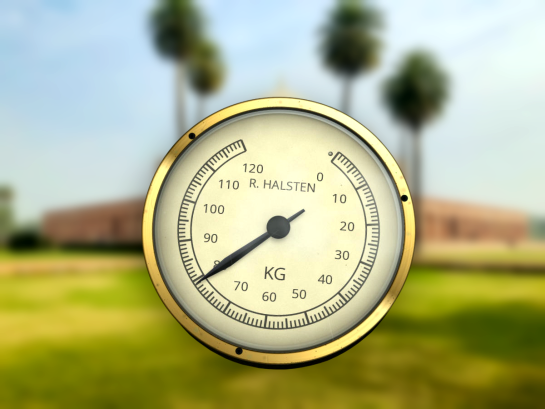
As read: 79
